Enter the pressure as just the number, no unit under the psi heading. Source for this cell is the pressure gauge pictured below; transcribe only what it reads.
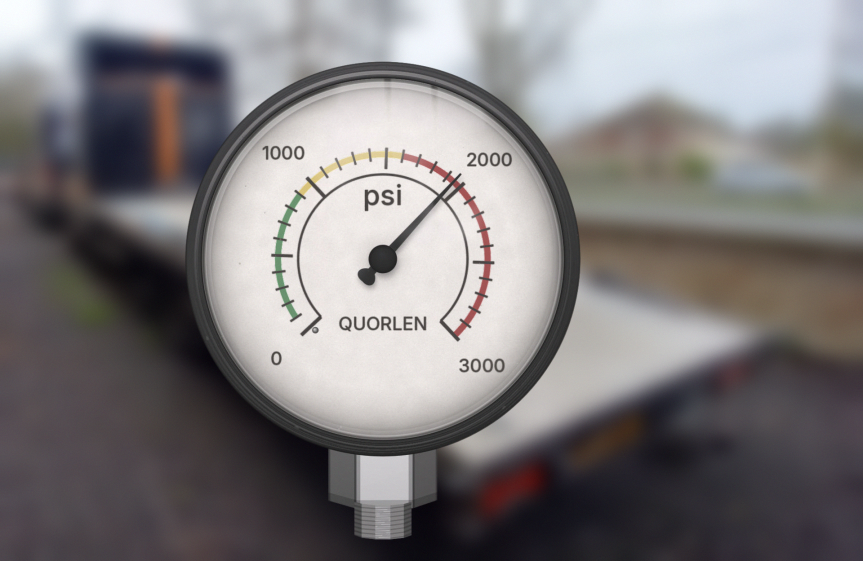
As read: 1950
